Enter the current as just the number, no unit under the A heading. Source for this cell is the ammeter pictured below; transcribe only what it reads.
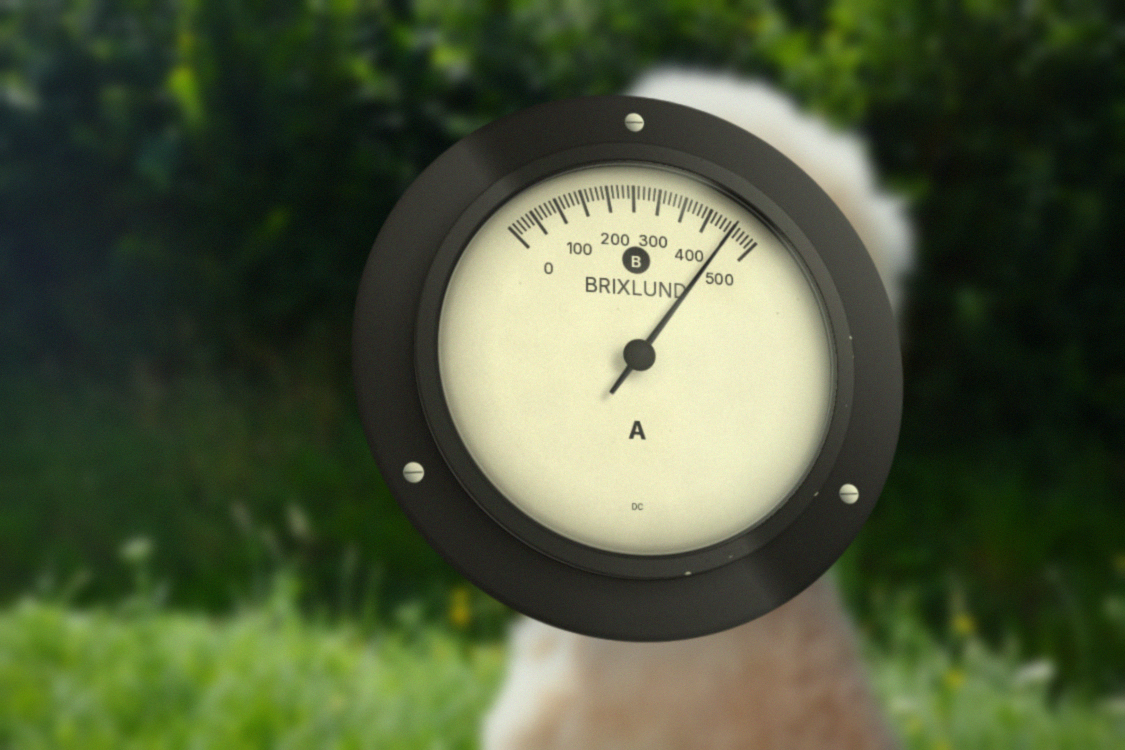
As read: 450
